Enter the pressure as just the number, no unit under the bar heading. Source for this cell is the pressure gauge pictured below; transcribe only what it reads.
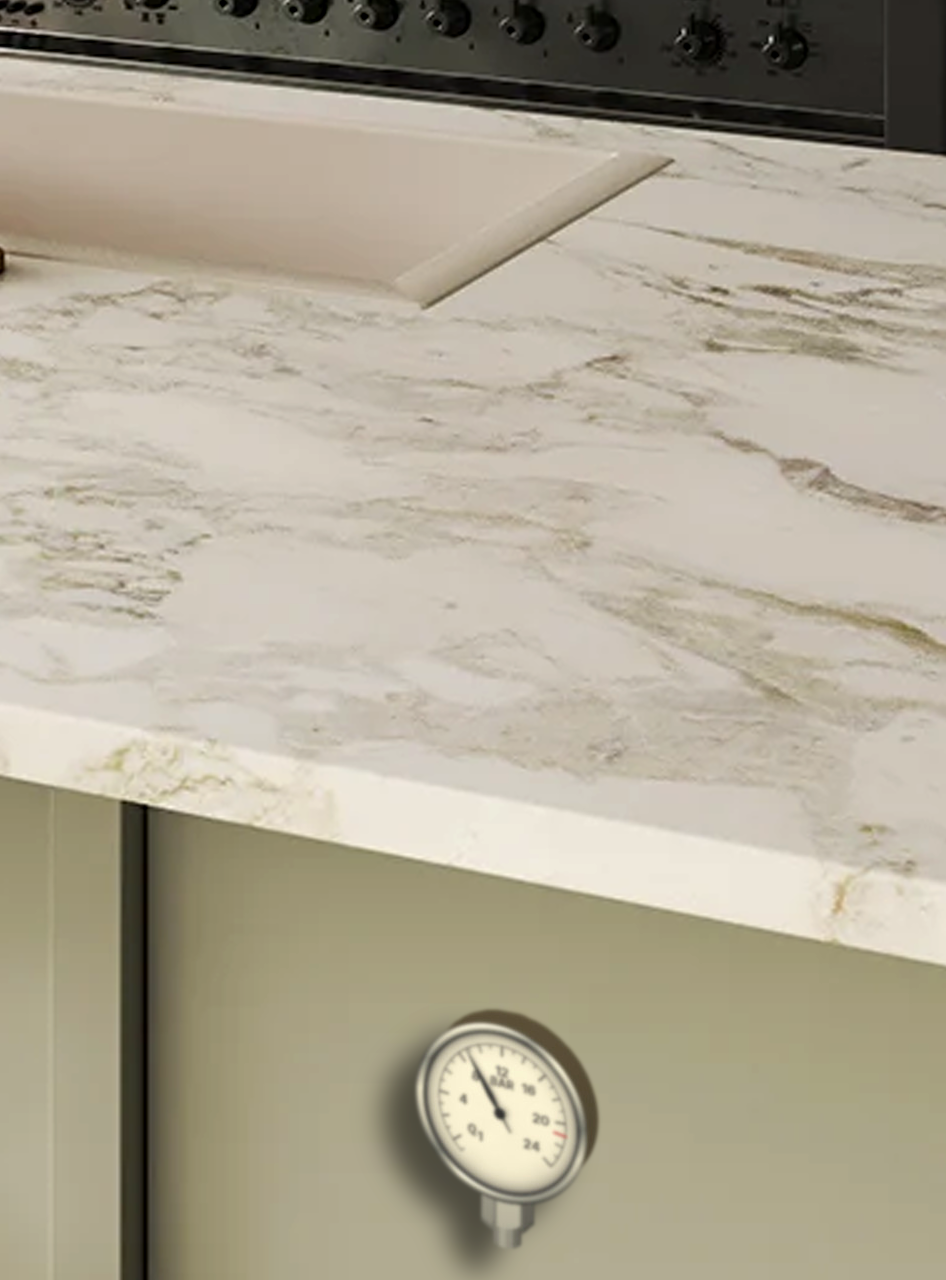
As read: 9
